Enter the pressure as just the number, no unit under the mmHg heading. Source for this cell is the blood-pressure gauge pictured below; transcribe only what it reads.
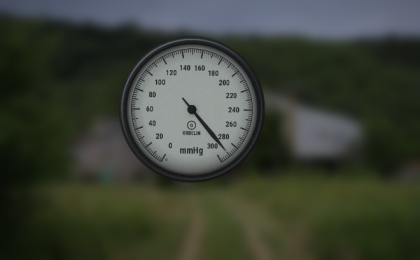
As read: 290
